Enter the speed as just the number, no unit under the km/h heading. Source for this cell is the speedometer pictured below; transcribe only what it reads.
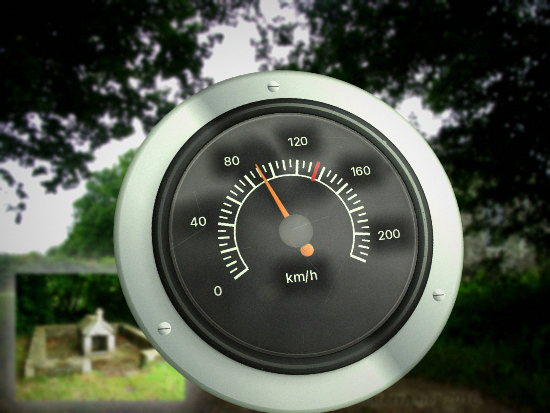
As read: 90
